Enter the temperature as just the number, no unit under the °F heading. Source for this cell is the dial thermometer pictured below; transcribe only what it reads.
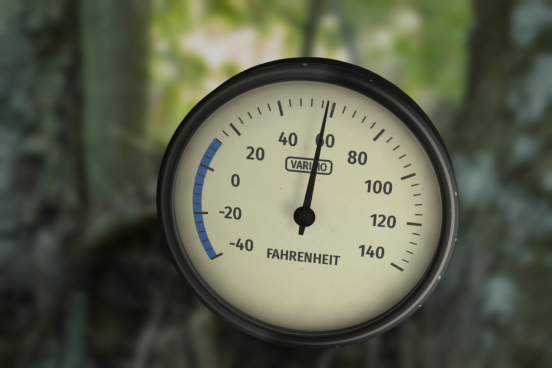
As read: 58
